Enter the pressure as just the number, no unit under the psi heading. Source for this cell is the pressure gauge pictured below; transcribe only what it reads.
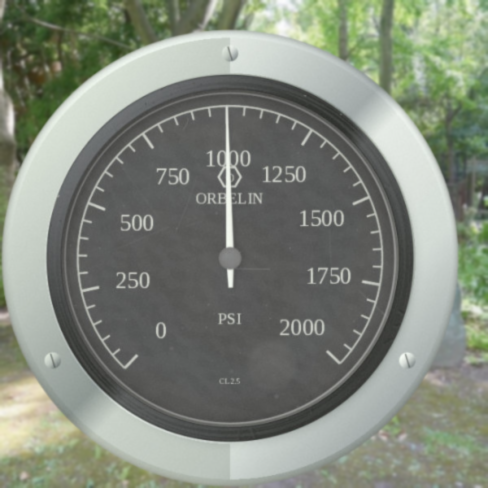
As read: 1000
